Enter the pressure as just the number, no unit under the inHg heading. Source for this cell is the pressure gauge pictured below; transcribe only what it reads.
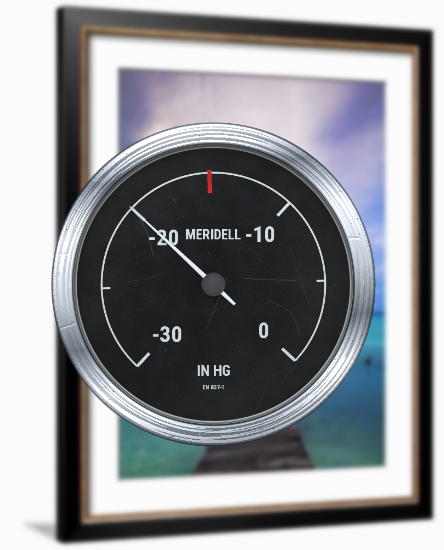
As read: -20
